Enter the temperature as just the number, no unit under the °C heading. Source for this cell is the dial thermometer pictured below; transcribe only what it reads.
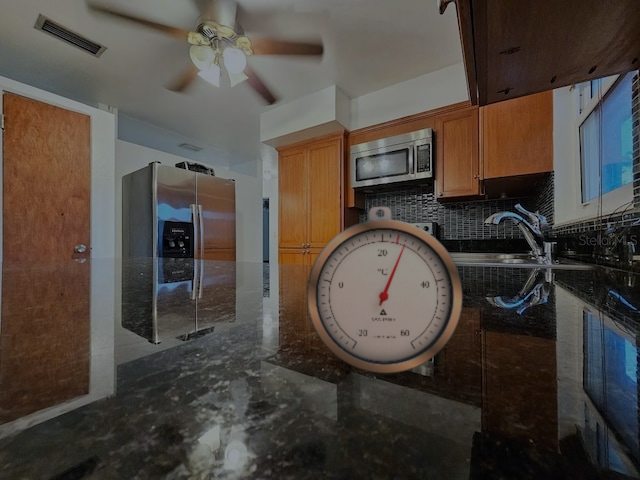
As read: 26
